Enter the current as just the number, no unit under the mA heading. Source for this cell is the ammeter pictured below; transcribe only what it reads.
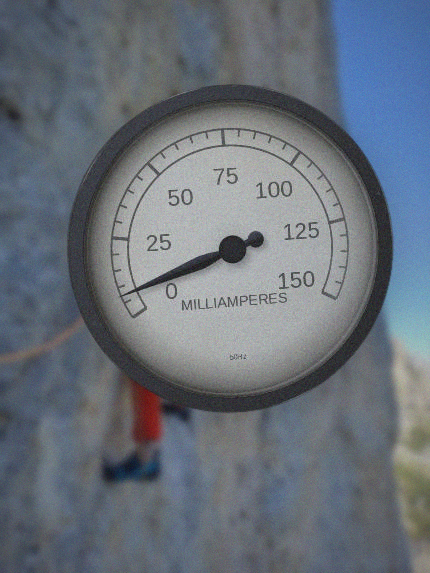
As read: 7.5
